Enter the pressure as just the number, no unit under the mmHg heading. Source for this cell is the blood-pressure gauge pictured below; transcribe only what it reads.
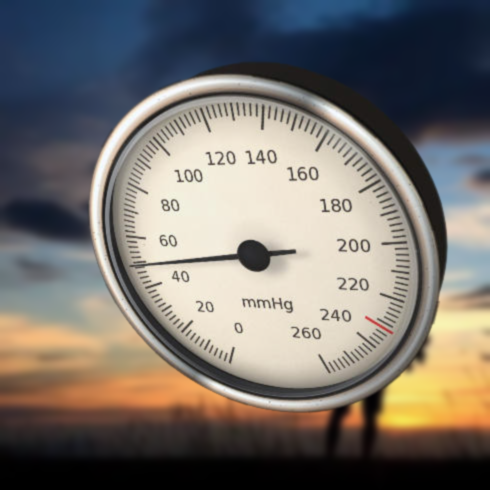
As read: 50
